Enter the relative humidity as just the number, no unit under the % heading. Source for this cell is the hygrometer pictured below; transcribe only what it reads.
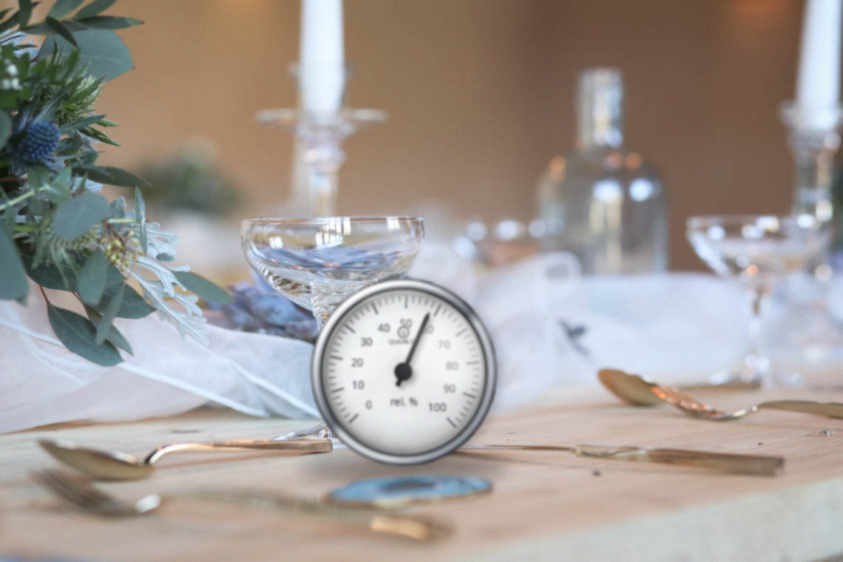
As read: 58
